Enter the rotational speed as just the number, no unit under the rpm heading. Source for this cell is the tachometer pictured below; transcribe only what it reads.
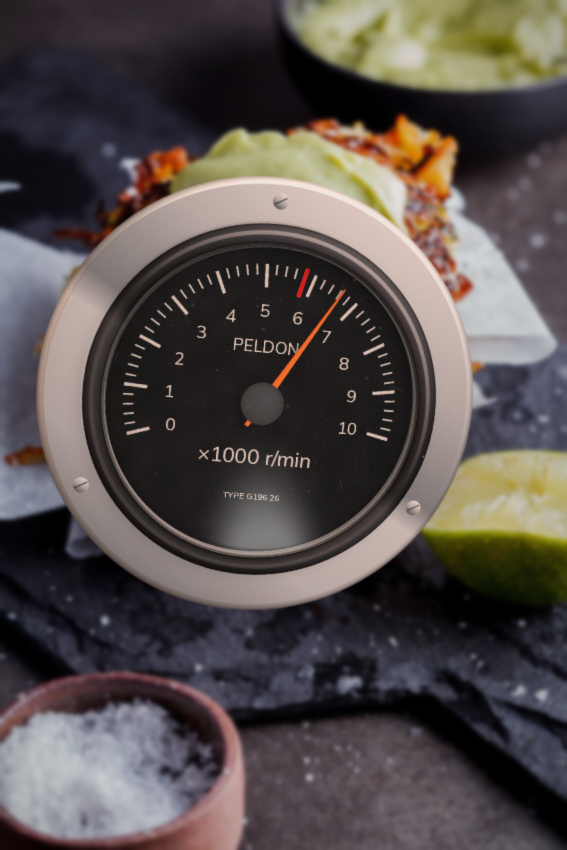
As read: 6600
